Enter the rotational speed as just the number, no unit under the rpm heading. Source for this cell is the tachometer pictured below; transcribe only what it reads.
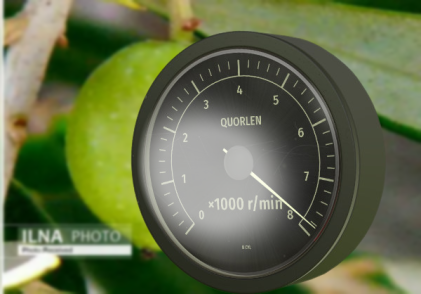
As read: 7800
